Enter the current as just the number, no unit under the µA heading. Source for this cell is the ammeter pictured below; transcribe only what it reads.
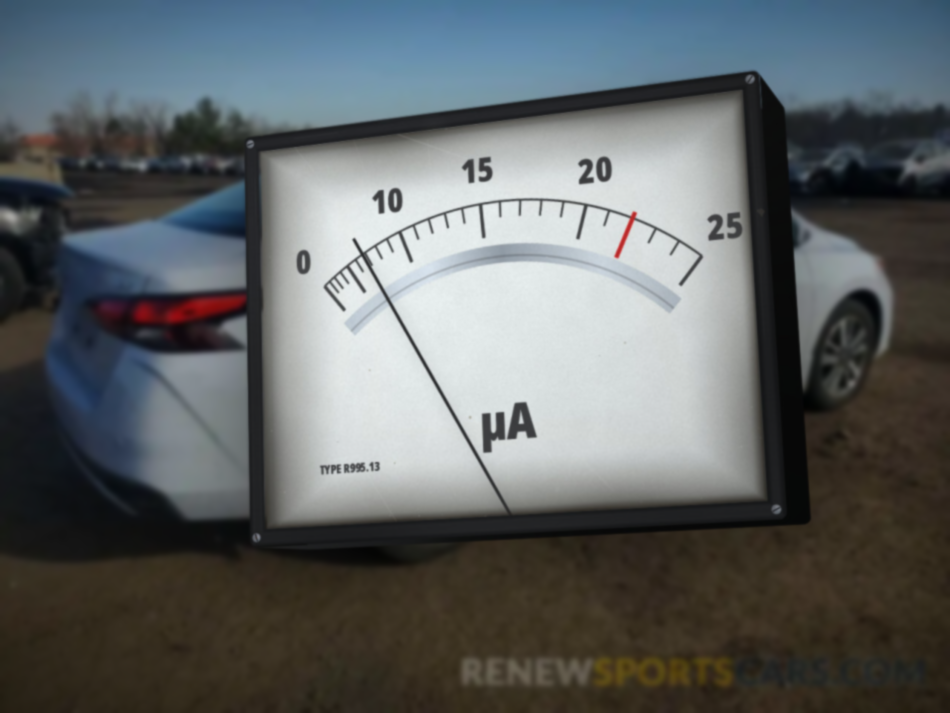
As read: 7
